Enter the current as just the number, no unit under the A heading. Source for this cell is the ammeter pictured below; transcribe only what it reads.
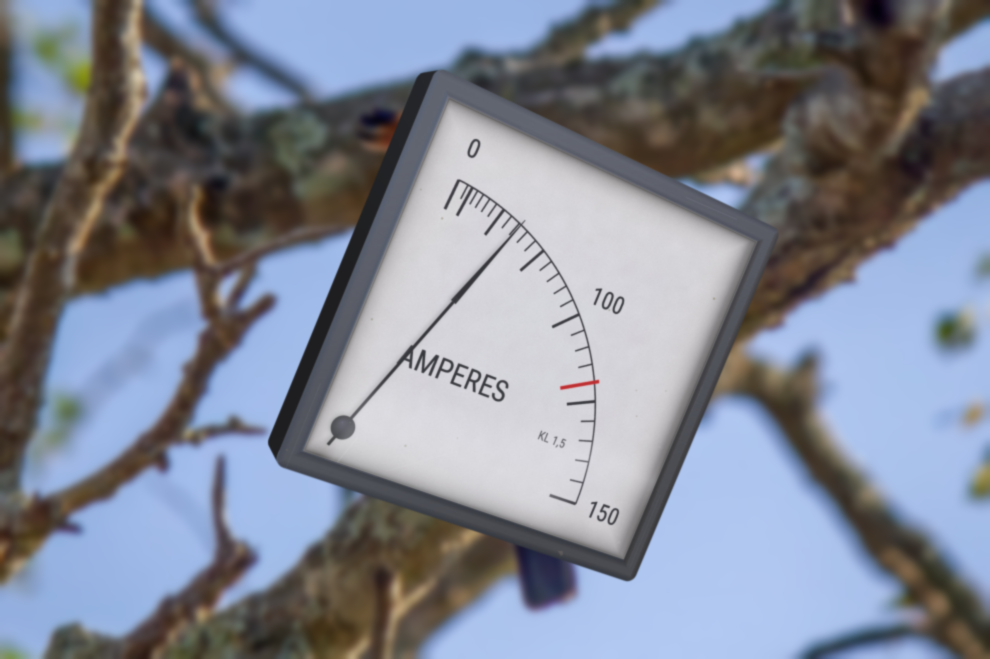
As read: 60
